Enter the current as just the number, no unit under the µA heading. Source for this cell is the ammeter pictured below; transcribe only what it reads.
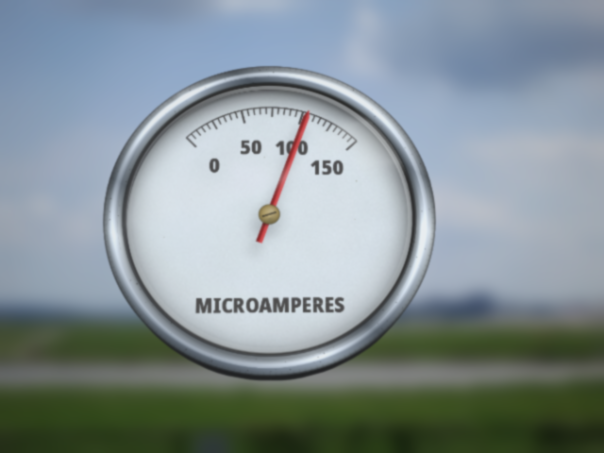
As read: 105
